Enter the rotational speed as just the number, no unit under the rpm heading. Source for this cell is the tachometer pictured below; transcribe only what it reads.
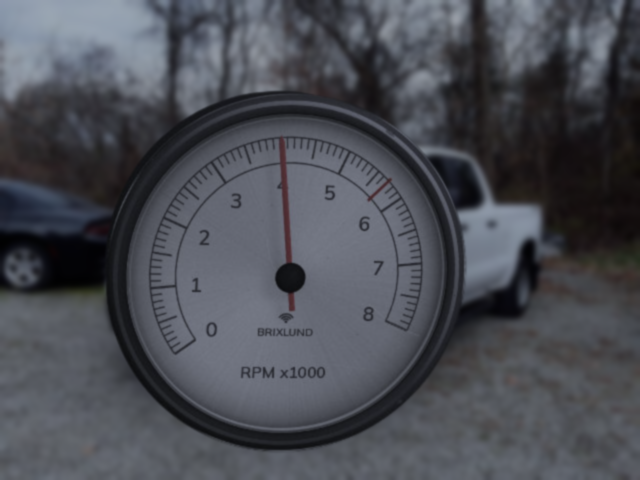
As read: 4000
